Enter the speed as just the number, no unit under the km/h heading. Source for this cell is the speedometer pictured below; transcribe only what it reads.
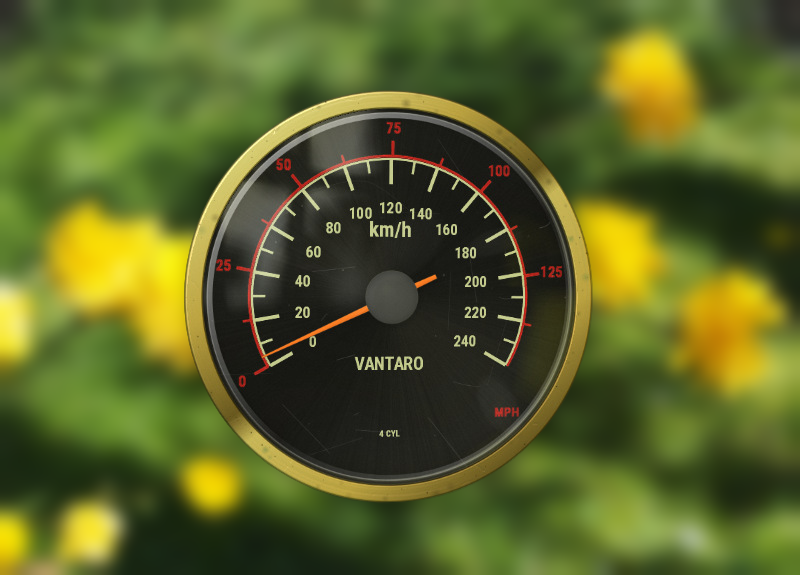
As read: 5
